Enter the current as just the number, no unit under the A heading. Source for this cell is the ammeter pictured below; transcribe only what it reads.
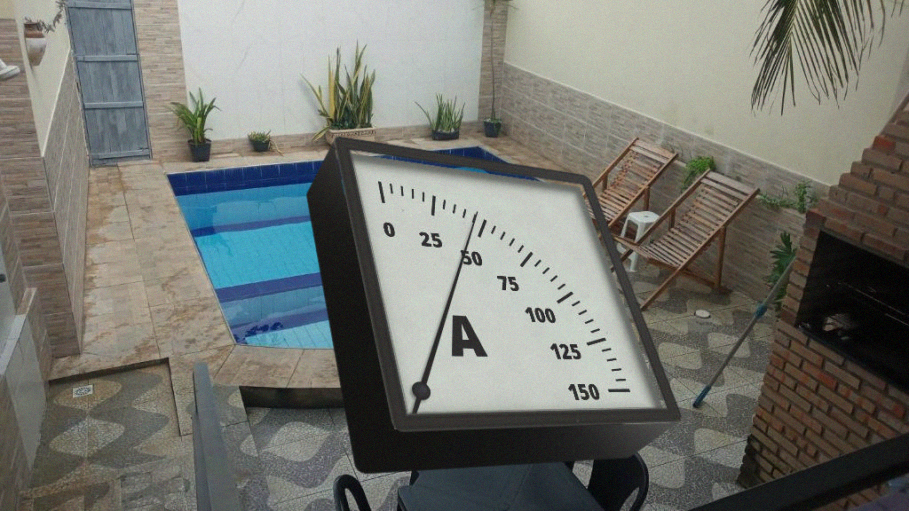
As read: 45
